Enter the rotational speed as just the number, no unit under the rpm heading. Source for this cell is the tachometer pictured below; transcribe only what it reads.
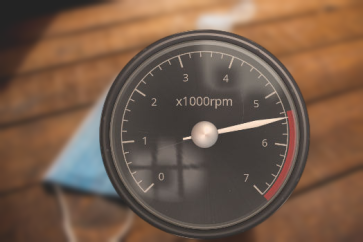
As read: 5500
